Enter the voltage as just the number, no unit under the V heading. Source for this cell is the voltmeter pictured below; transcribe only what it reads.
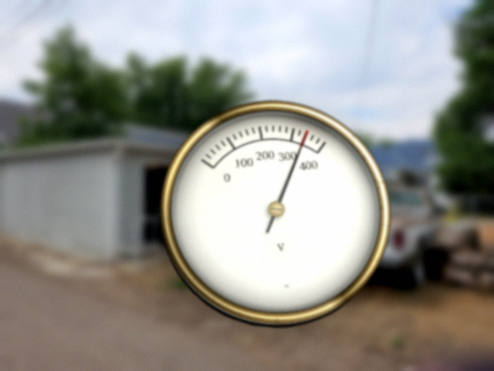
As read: 340
